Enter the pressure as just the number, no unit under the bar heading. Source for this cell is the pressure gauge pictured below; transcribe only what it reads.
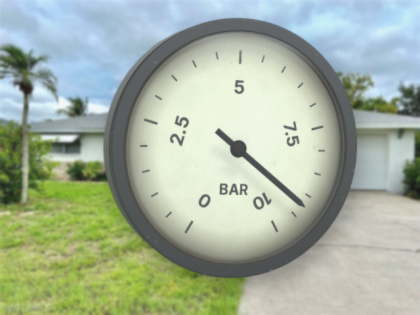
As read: 9.25
